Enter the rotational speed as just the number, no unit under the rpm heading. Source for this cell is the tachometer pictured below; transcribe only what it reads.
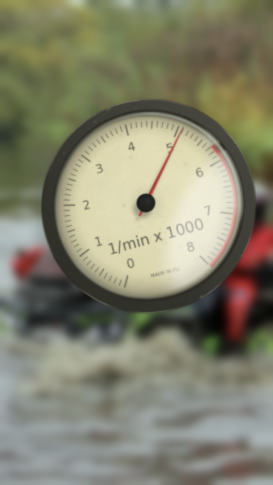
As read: 5100
